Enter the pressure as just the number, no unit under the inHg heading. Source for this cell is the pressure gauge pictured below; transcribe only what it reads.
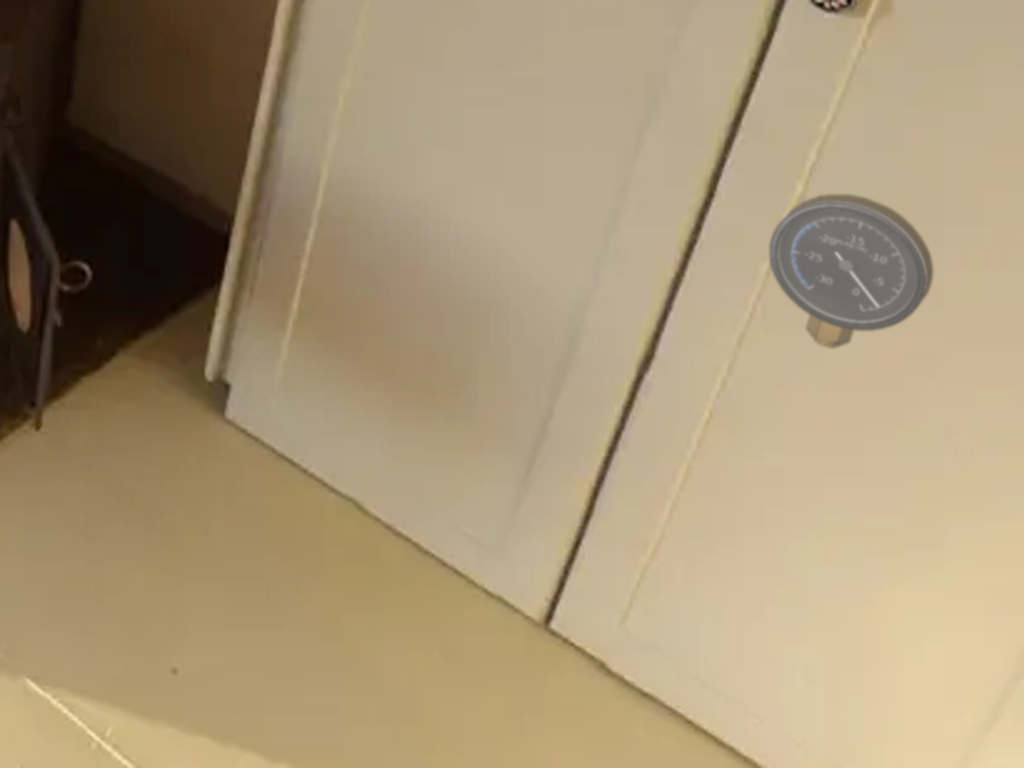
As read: -2
